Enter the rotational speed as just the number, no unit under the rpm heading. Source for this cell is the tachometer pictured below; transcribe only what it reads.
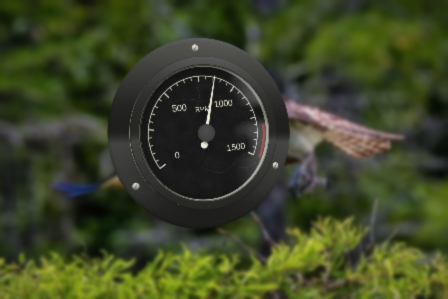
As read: 850
